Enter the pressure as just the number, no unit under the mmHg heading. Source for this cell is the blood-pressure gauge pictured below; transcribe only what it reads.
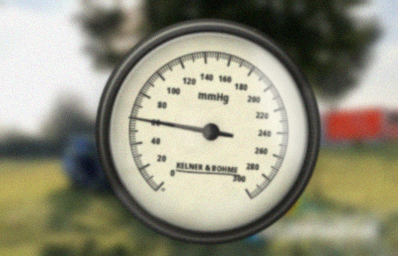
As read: 60
